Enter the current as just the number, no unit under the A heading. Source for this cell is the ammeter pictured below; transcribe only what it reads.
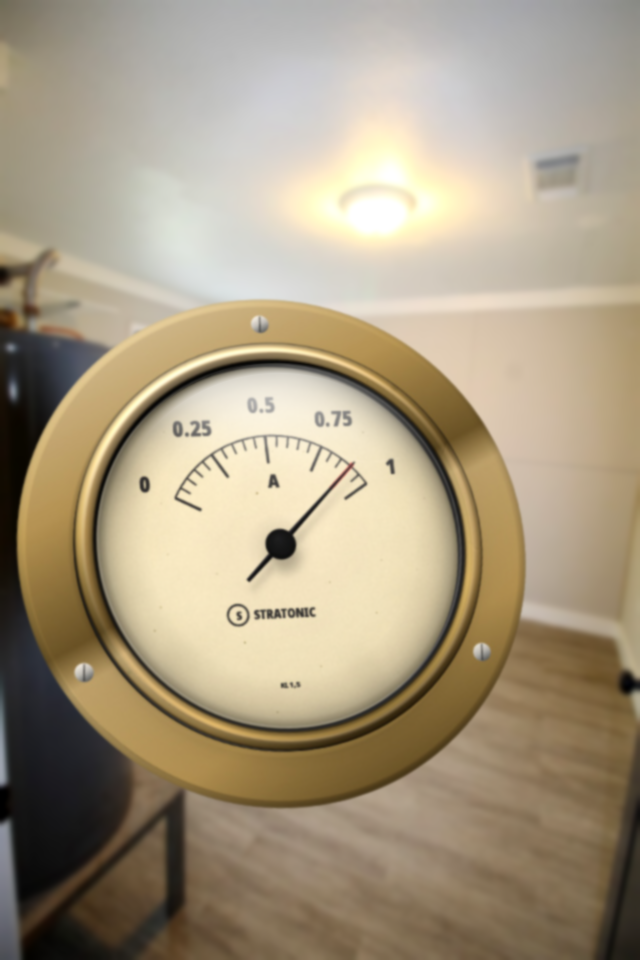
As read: 0.9
